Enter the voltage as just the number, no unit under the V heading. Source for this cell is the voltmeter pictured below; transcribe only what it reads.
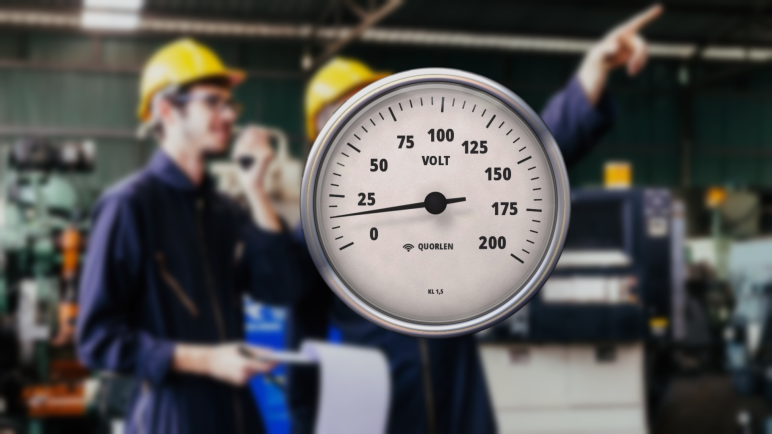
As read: 15
